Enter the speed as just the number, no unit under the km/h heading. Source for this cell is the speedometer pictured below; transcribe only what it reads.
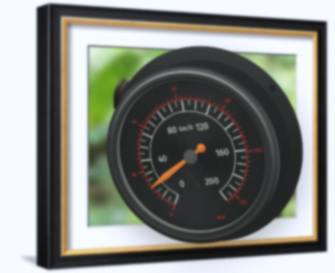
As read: 20
